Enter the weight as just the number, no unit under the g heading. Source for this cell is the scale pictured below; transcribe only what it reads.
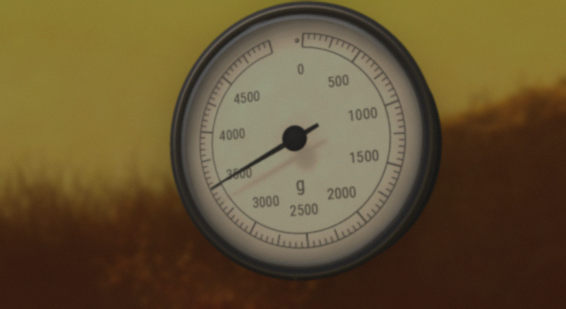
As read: 3500
